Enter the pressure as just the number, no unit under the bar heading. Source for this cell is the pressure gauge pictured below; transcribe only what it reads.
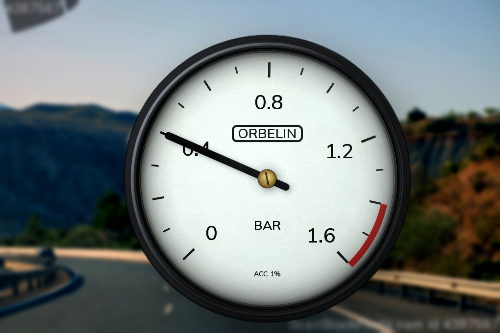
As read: 0.4
